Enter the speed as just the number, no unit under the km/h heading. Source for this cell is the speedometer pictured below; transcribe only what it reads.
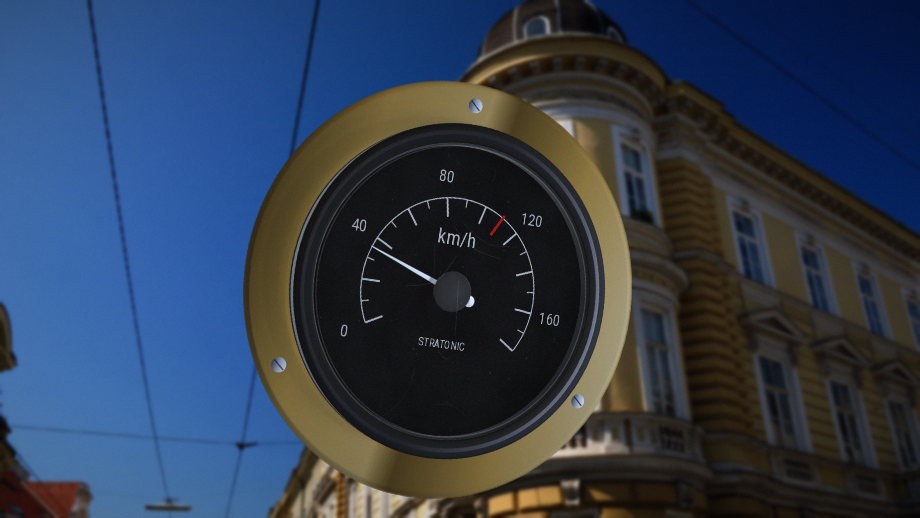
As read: 35
